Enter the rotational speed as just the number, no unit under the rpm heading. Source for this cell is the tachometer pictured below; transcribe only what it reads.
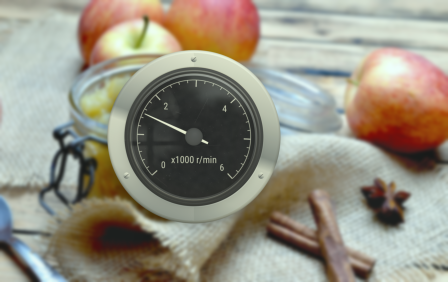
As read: 1500
